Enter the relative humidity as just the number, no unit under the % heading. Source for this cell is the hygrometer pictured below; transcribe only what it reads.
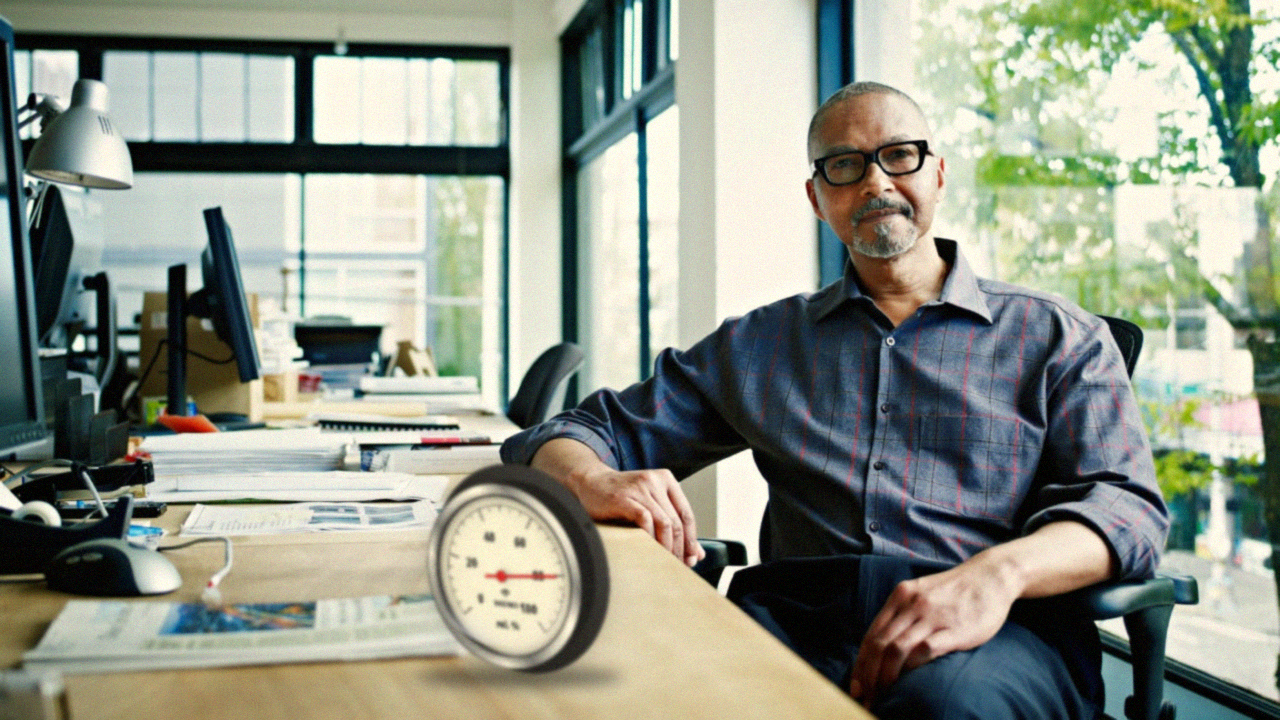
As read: 80
